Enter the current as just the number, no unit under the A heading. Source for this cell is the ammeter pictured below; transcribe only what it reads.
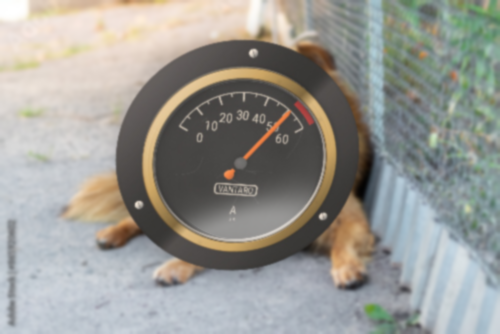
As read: 50
